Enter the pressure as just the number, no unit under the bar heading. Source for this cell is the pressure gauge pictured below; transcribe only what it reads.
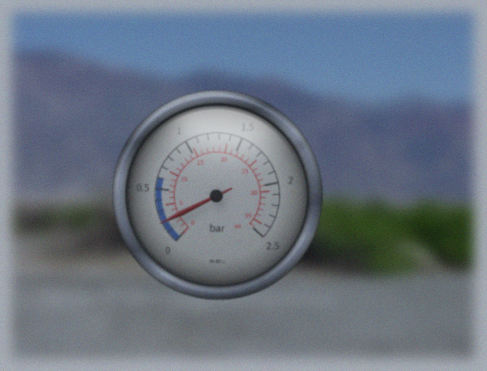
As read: 0.2
